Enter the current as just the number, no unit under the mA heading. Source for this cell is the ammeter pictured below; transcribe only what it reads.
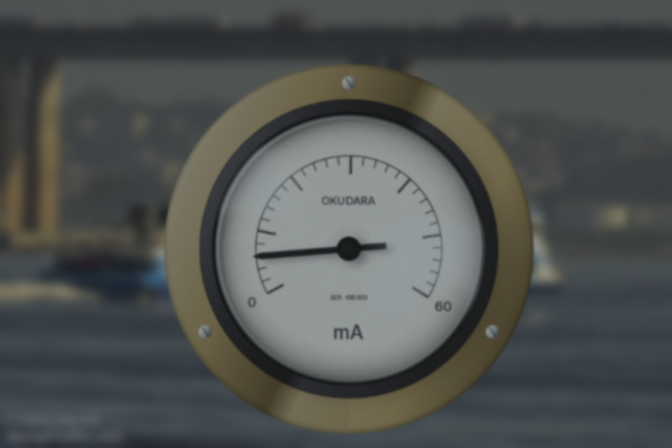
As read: 6
